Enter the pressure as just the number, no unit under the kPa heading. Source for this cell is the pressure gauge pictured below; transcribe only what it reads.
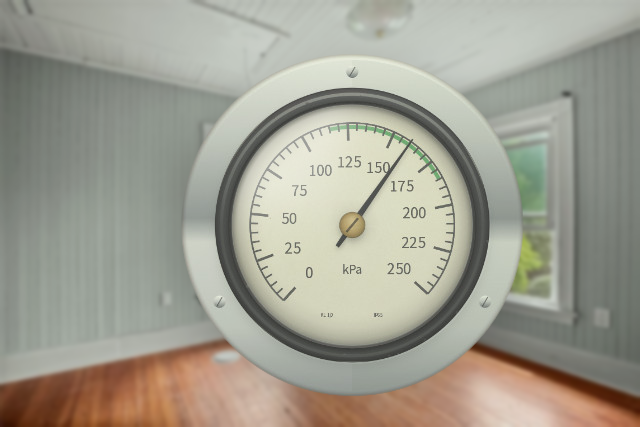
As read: 160
